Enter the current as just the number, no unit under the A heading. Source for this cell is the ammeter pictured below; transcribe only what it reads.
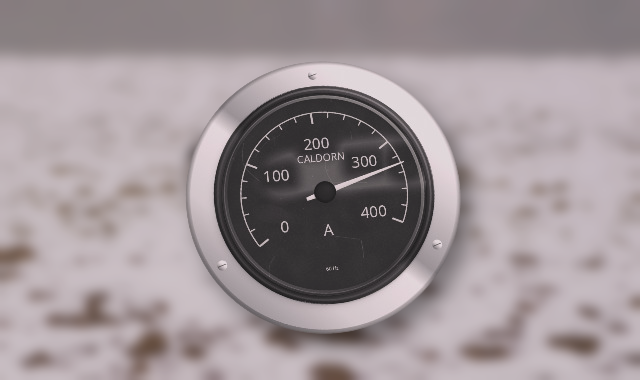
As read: 330
